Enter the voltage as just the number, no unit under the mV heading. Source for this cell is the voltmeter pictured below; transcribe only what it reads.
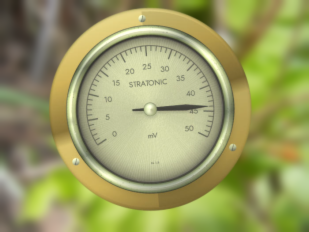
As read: 44
